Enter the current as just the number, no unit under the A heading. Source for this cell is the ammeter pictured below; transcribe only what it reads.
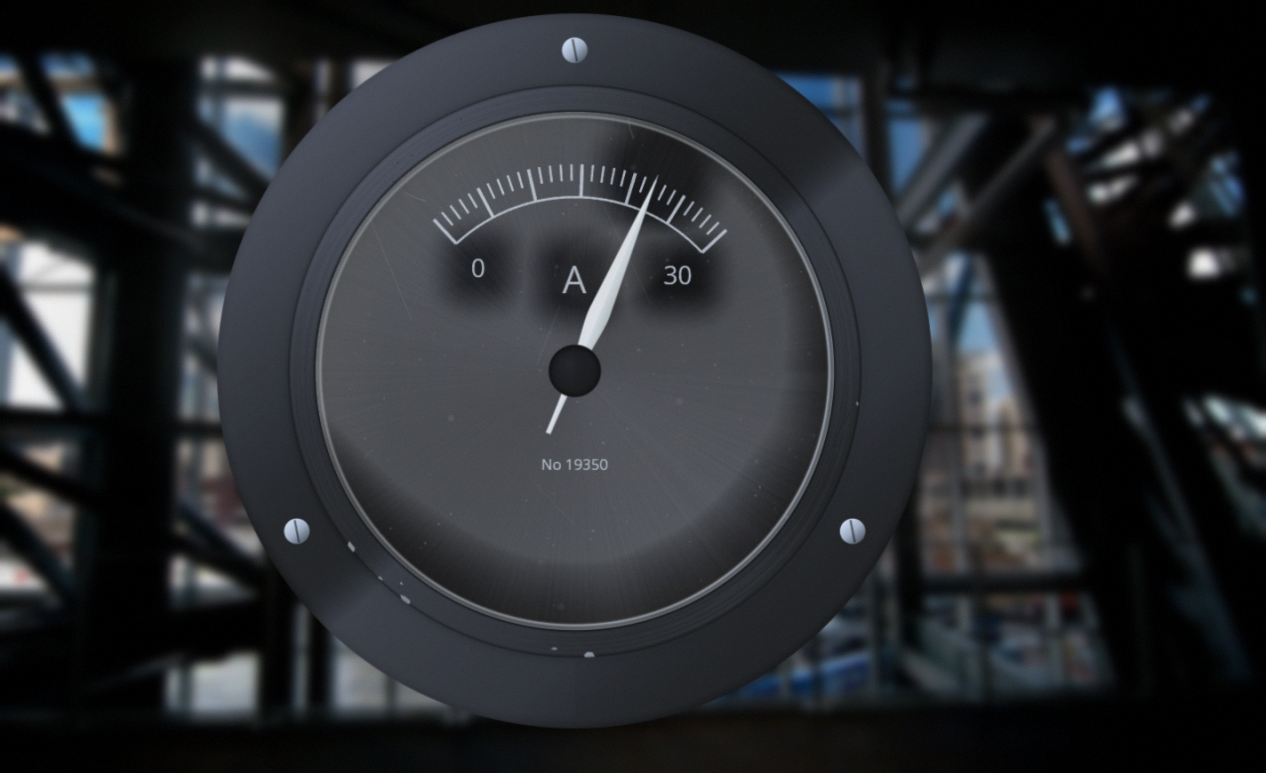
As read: 22
